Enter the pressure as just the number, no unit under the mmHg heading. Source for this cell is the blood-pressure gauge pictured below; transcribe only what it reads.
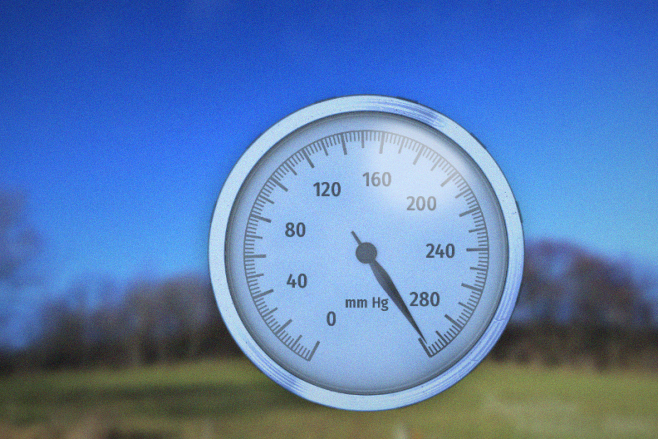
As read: 298
